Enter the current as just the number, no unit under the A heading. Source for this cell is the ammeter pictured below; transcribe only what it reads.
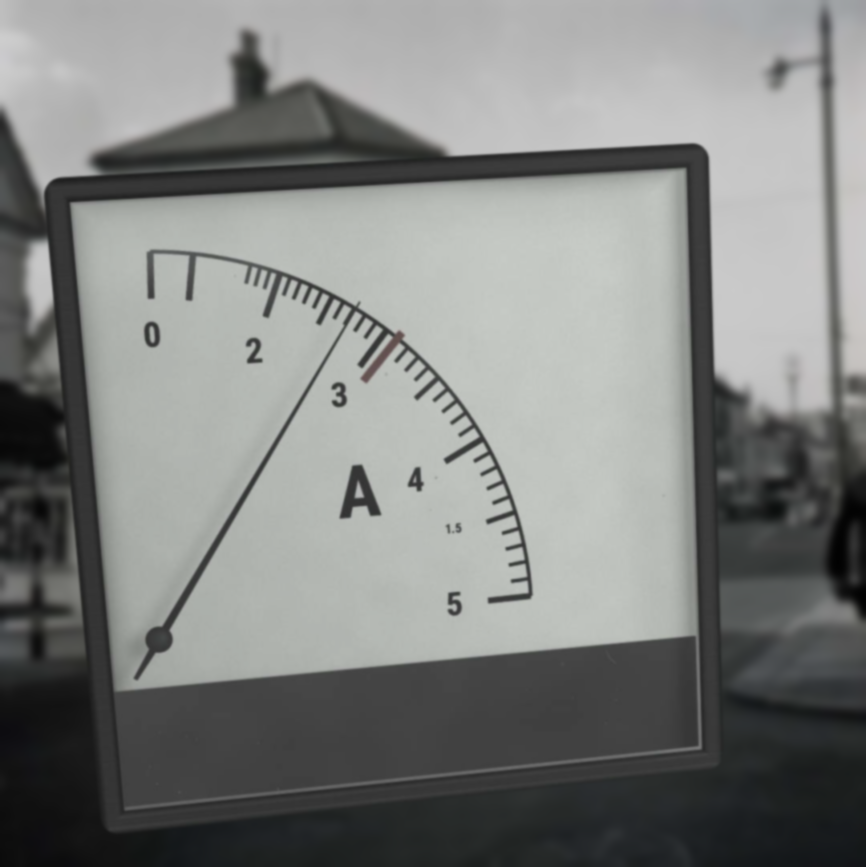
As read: 2.7
